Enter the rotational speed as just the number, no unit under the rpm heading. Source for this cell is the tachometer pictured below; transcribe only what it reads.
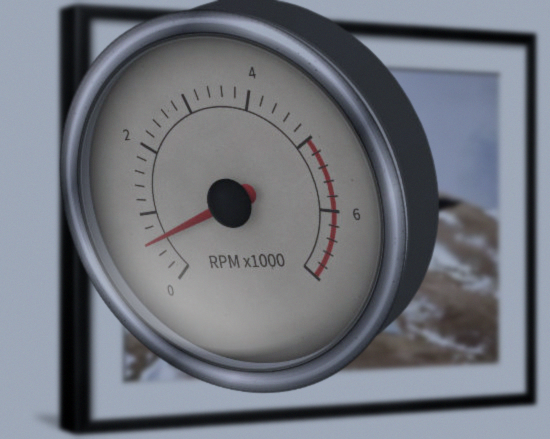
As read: 600
